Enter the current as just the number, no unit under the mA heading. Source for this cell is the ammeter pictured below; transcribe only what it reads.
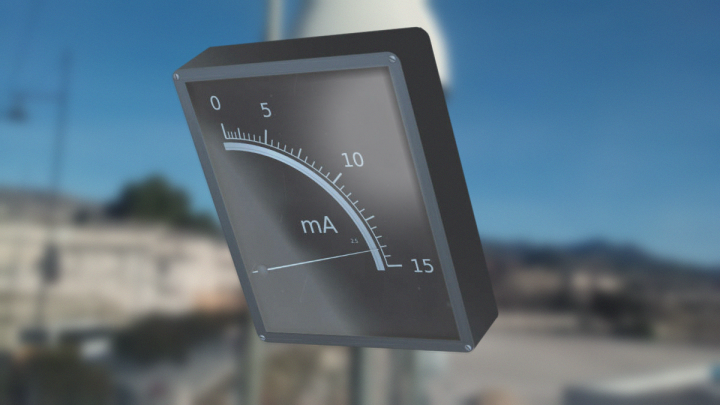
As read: 14
